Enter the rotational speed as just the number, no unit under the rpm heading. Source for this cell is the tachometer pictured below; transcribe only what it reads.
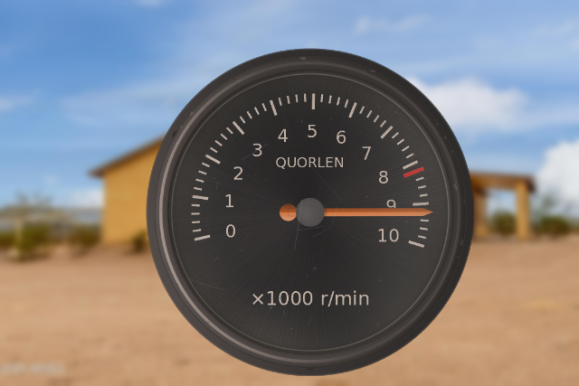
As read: 9200
